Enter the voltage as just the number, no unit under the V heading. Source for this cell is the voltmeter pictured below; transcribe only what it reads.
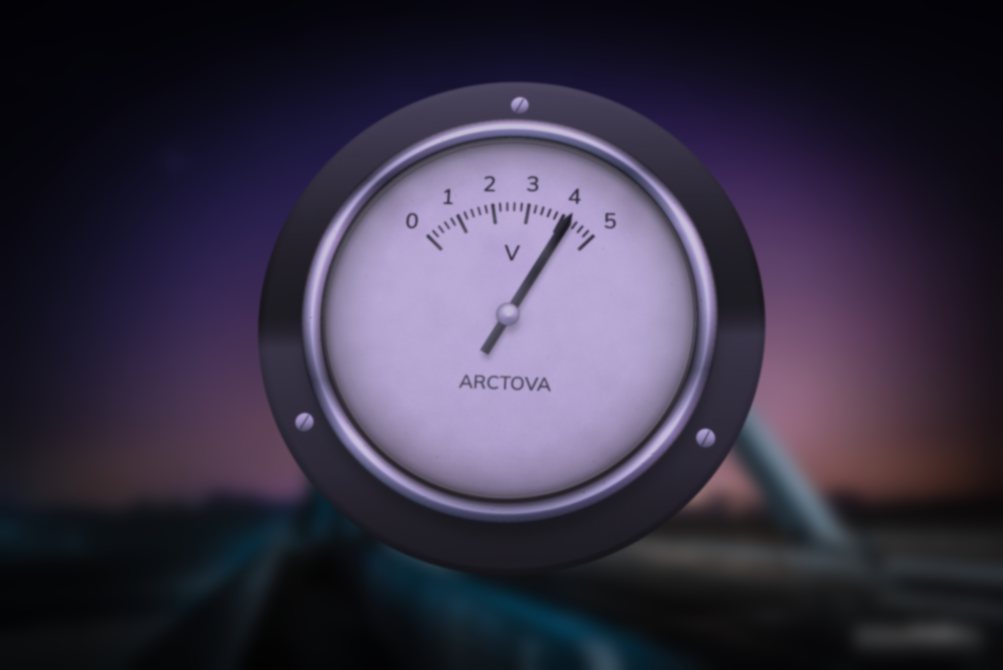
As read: 4.2
